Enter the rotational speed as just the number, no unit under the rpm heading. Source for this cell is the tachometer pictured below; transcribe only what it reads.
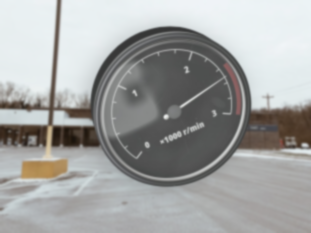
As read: 2500
